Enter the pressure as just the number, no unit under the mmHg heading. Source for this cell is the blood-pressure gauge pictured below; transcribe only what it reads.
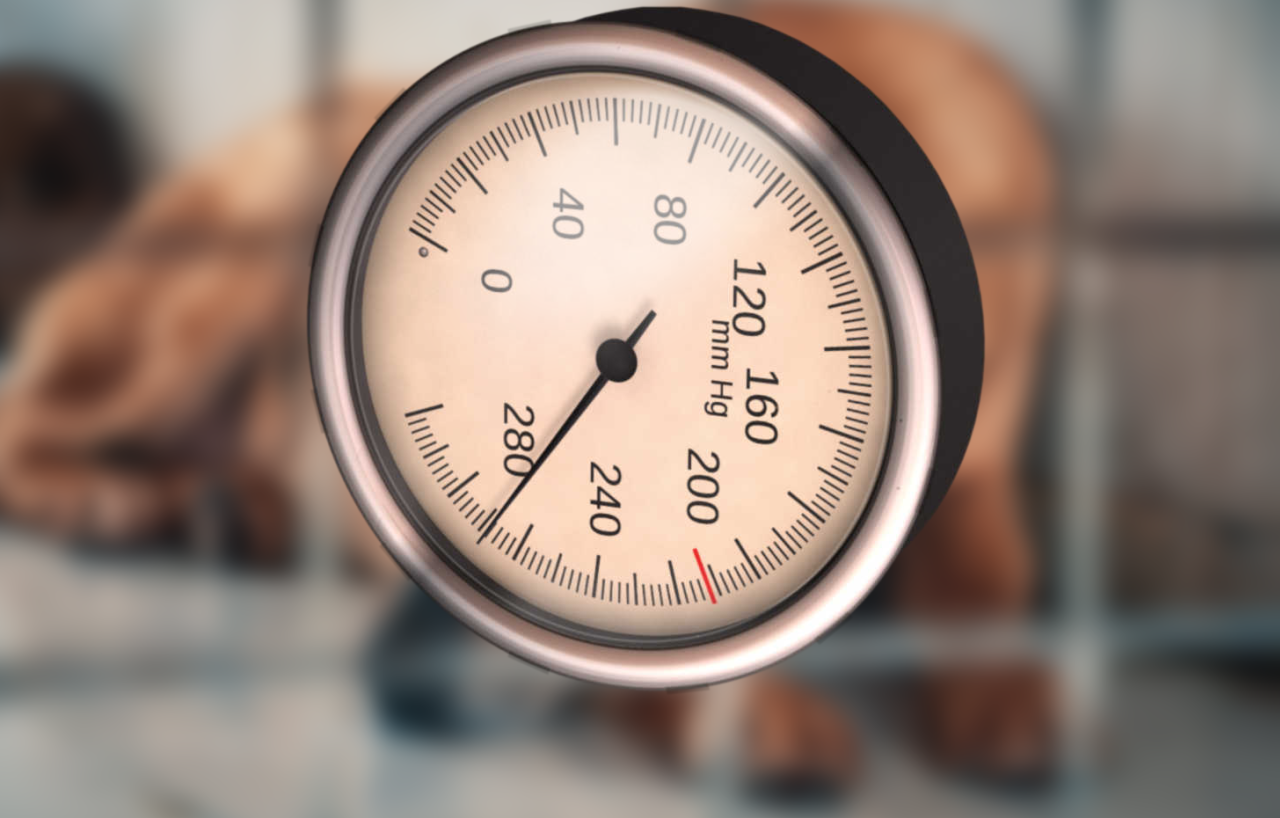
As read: 268
